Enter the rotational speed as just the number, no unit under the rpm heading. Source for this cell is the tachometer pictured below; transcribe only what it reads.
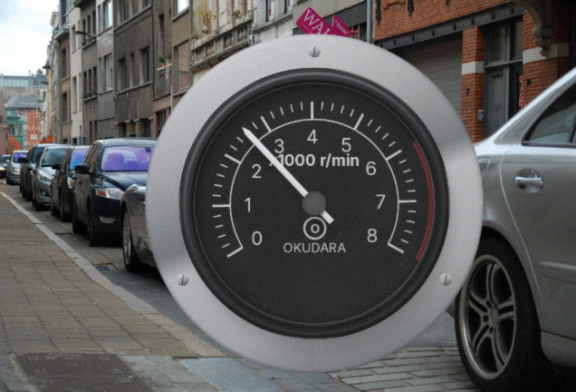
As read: 2600
